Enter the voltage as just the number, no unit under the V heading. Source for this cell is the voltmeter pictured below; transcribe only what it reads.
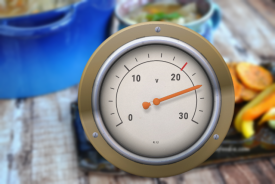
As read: 24
